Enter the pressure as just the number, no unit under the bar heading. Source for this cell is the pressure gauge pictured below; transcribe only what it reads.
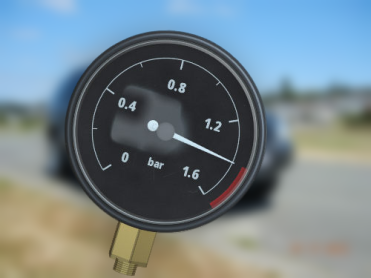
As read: 1.4
